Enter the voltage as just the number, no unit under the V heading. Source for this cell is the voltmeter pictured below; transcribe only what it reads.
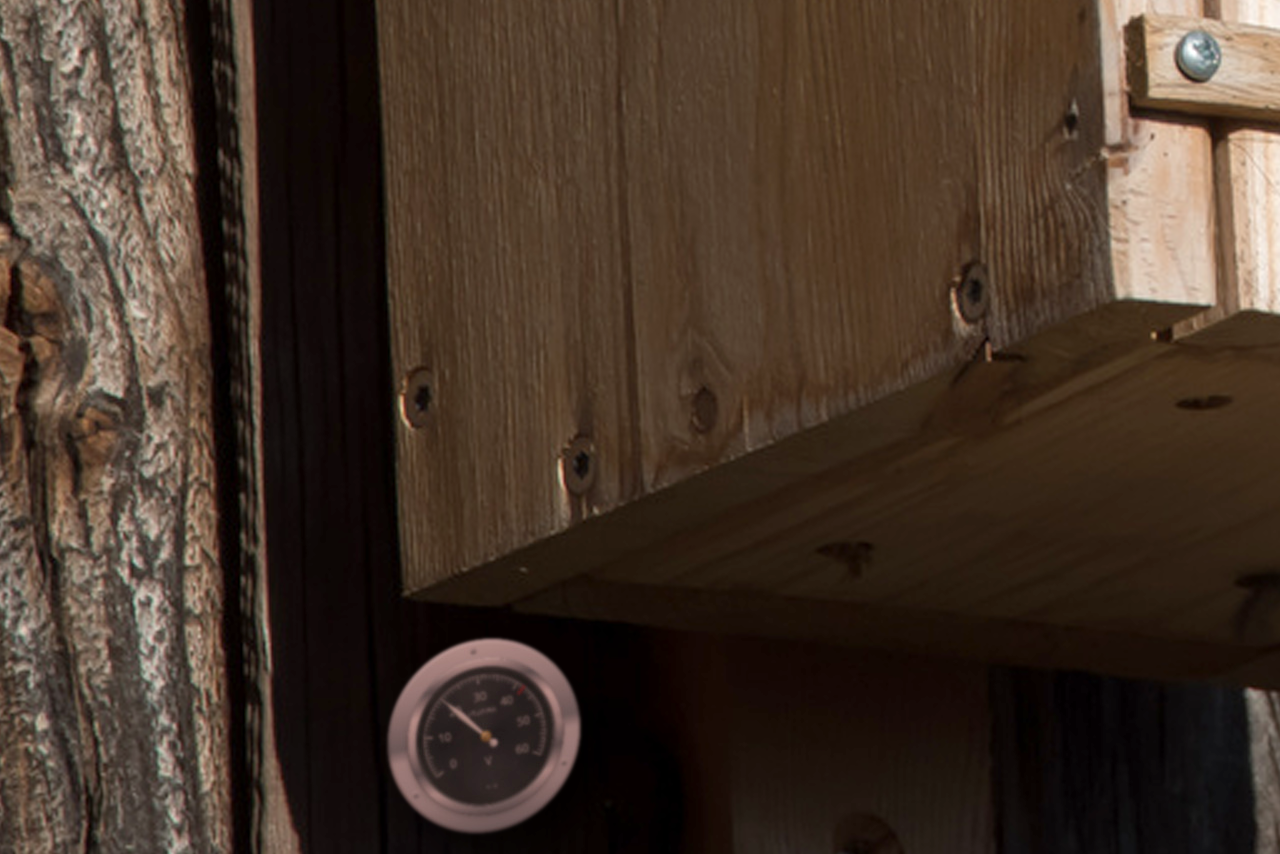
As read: 20
